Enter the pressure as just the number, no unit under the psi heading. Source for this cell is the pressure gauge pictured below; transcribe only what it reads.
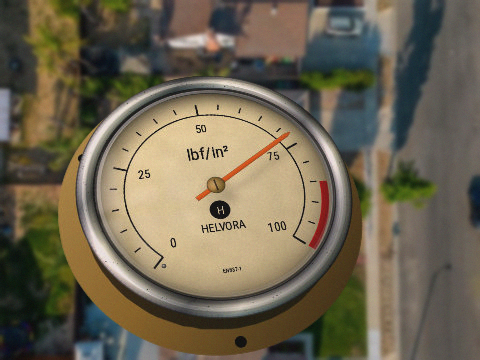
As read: 72.5
